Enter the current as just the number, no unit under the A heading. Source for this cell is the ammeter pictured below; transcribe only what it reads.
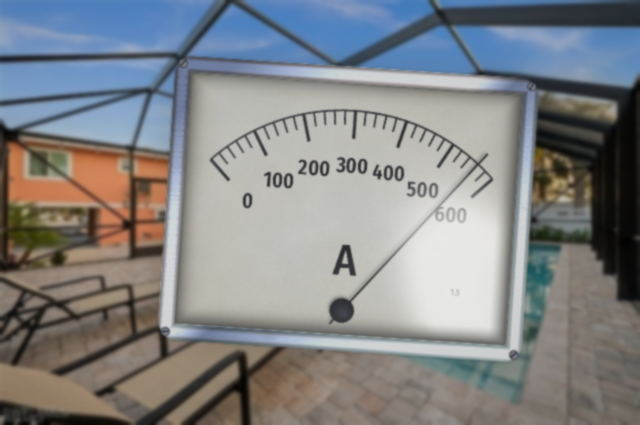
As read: 560
